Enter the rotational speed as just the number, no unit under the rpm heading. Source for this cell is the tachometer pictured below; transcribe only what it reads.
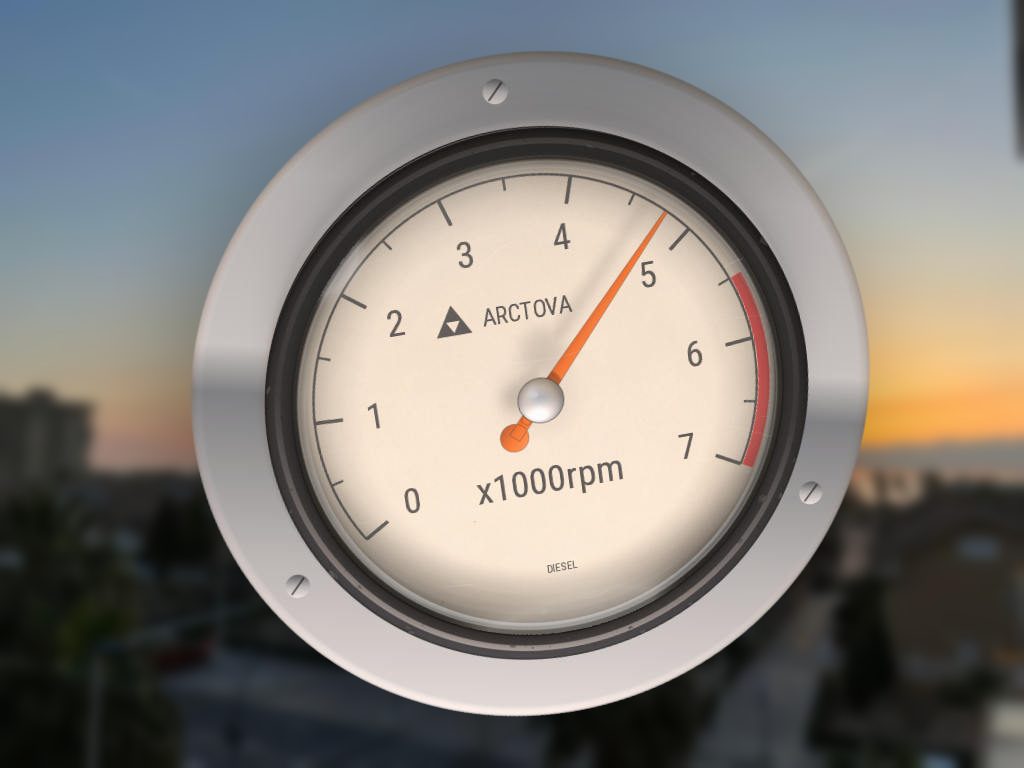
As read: 4750
